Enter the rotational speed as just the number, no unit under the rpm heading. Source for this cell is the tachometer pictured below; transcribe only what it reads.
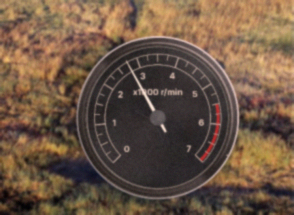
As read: 2750
